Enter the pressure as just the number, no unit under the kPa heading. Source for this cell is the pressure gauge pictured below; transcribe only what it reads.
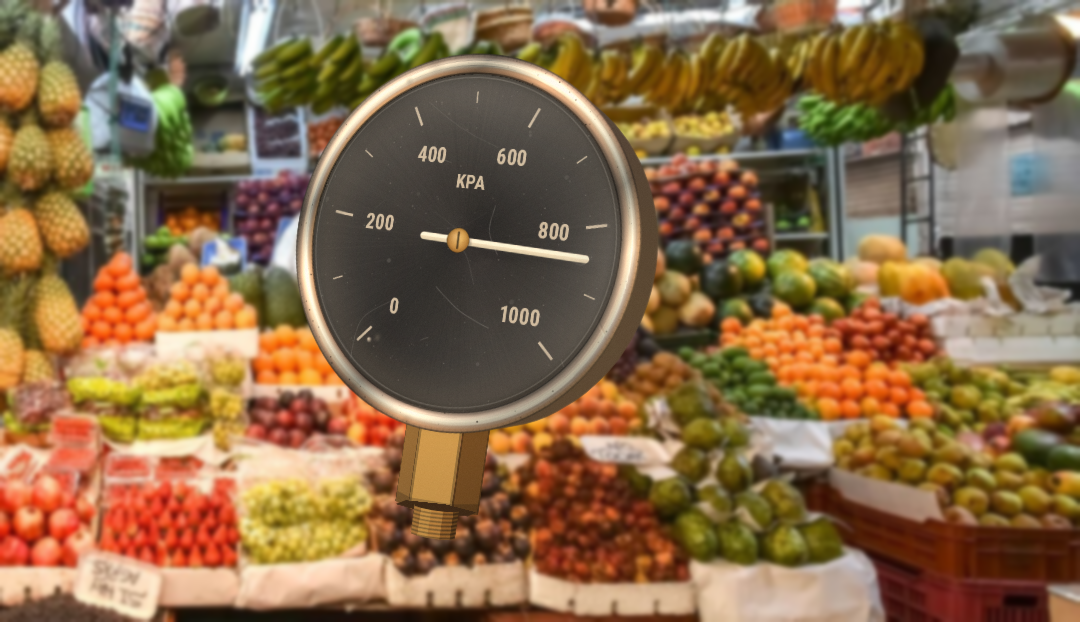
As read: 850
